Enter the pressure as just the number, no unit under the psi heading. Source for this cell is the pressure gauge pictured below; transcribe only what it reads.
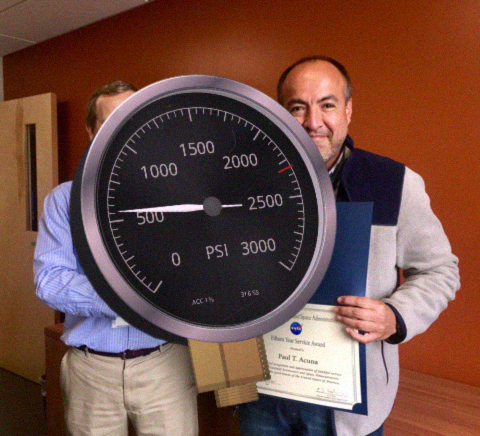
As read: 550
